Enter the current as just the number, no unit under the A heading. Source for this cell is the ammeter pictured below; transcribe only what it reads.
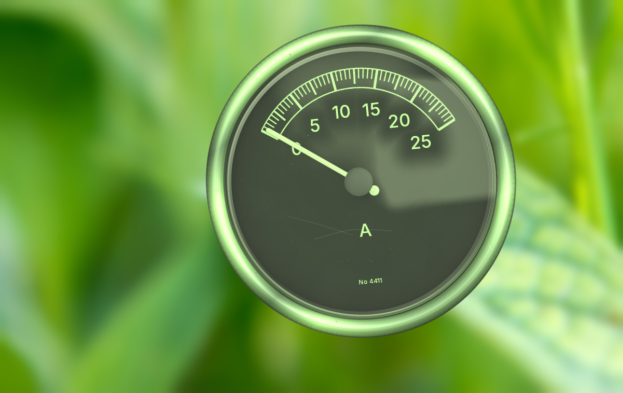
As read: 0.5
